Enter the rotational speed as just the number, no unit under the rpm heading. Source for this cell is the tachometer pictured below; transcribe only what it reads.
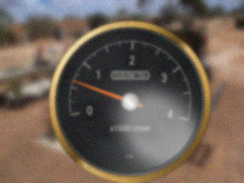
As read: 625
